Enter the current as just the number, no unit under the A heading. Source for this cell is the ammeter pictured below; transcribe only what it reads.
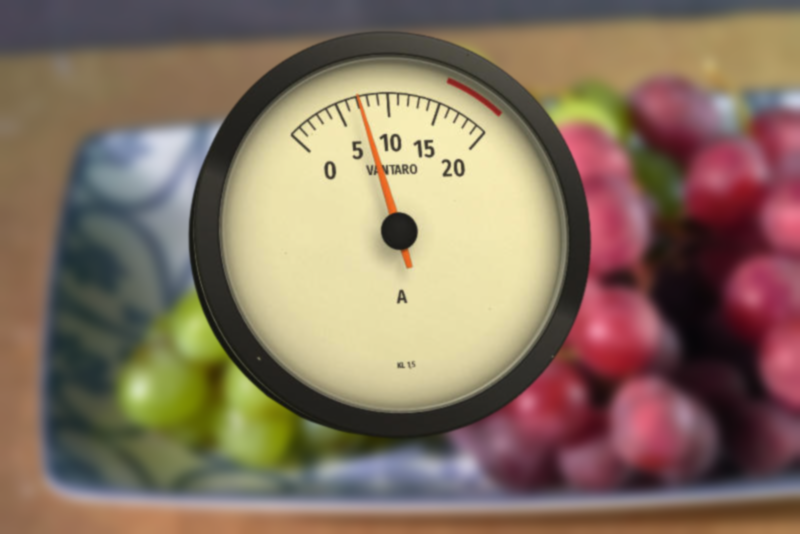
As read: 7
